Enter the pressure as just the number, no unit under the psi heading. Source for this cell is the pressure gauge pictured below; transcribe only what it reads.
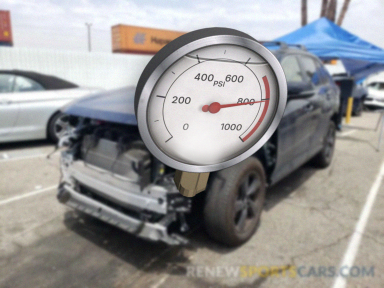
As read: 800
